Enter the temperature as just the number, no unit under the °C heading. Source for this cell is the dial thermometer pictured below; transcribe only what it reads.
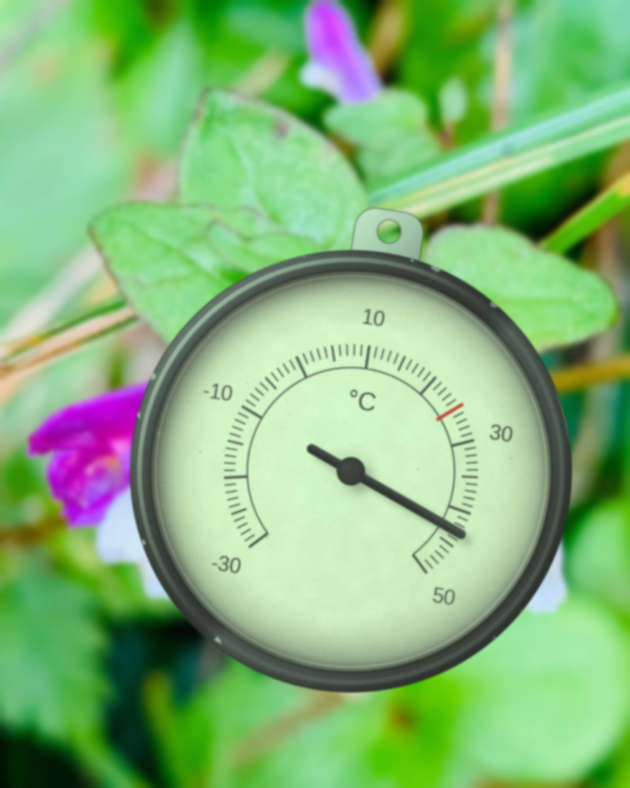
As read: 43
